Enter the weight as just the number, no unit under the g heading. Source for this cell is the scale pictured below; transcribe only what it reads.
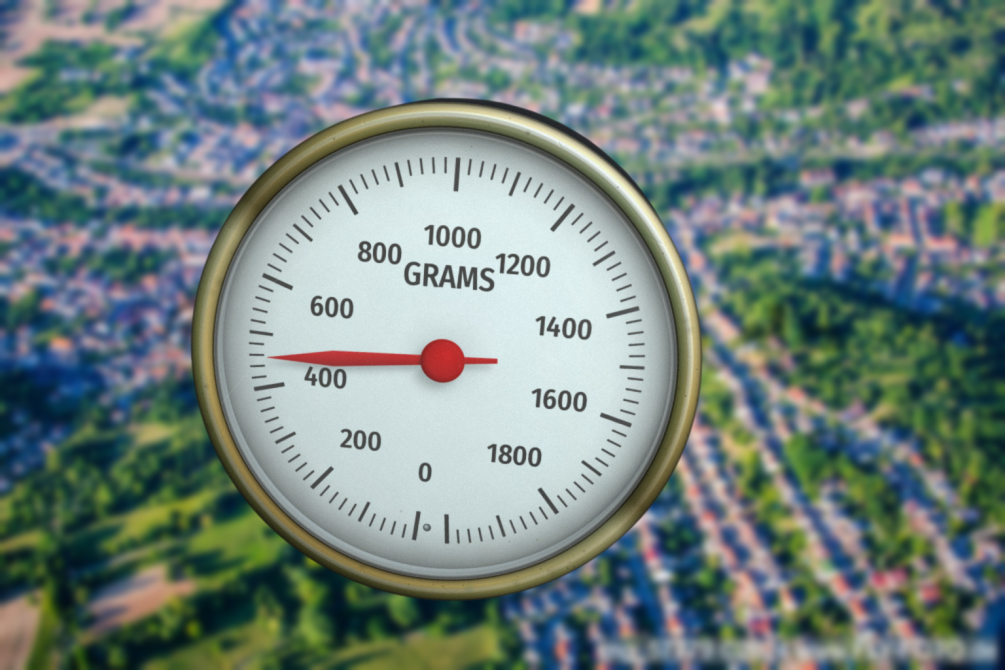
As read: 460
